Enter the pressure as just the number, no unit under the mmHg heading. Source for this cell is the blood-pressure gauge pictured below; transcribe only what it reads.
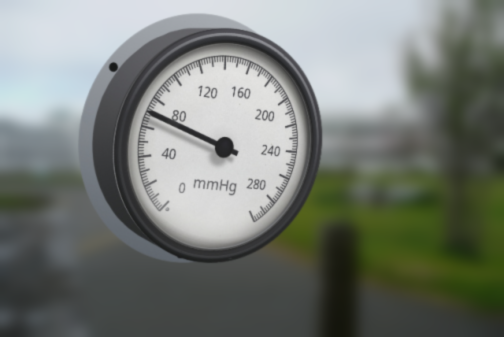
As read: 70
